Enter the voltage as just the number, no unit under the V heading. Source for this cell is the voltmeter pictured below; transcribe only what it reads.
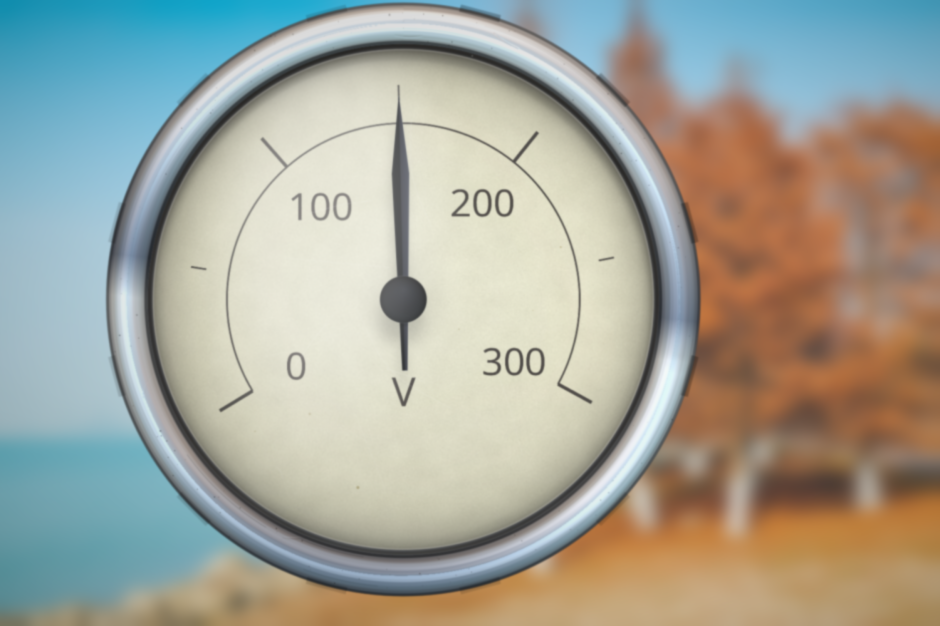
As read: 150
